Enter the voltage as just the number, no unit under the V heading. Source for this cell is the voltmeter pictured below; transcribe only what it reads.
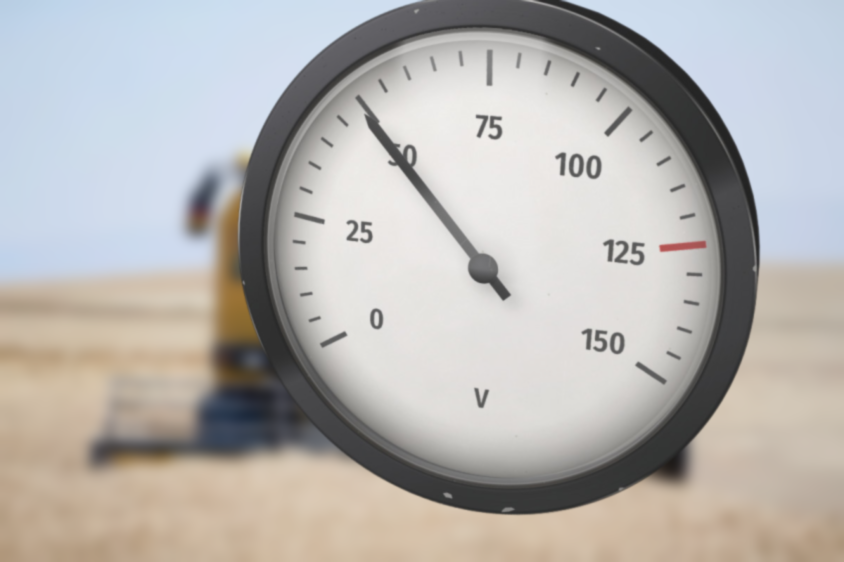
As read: 50
